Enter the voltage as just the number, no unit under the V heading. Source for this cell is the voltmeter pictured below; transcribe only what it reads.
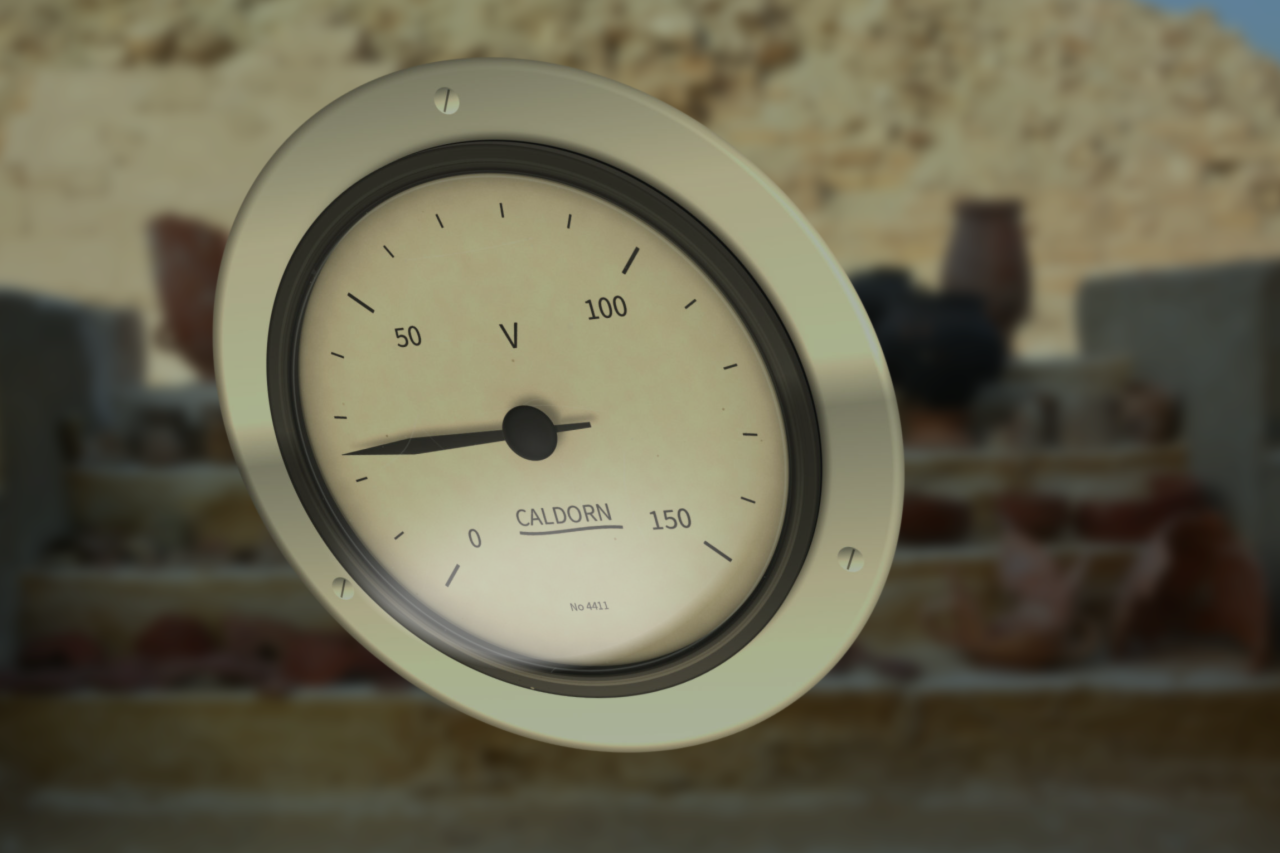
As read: 25
